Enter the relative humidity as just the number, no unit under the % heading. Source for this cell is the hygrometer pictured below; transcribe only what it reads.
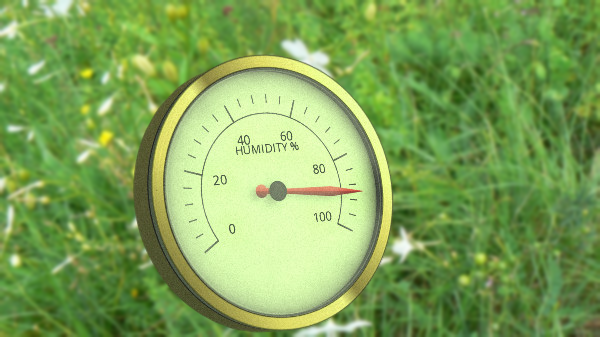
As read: 90
